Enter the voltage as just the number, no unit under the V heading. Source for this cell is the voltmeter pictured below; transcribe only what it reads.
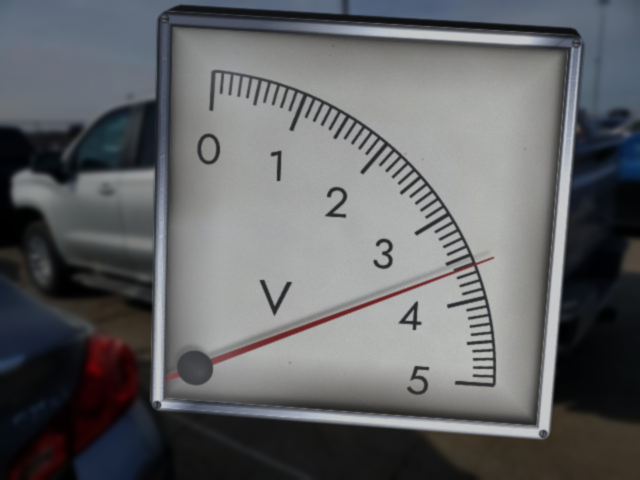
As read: 3.6
